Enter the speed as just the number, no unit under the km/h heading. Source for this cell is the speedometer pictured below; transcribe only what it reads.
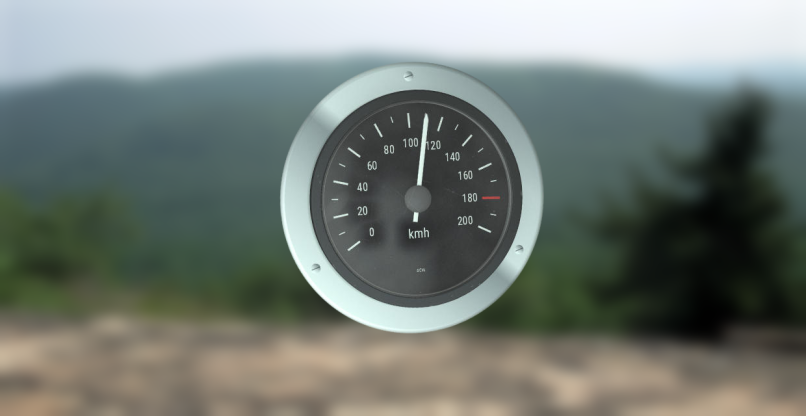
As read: 110
